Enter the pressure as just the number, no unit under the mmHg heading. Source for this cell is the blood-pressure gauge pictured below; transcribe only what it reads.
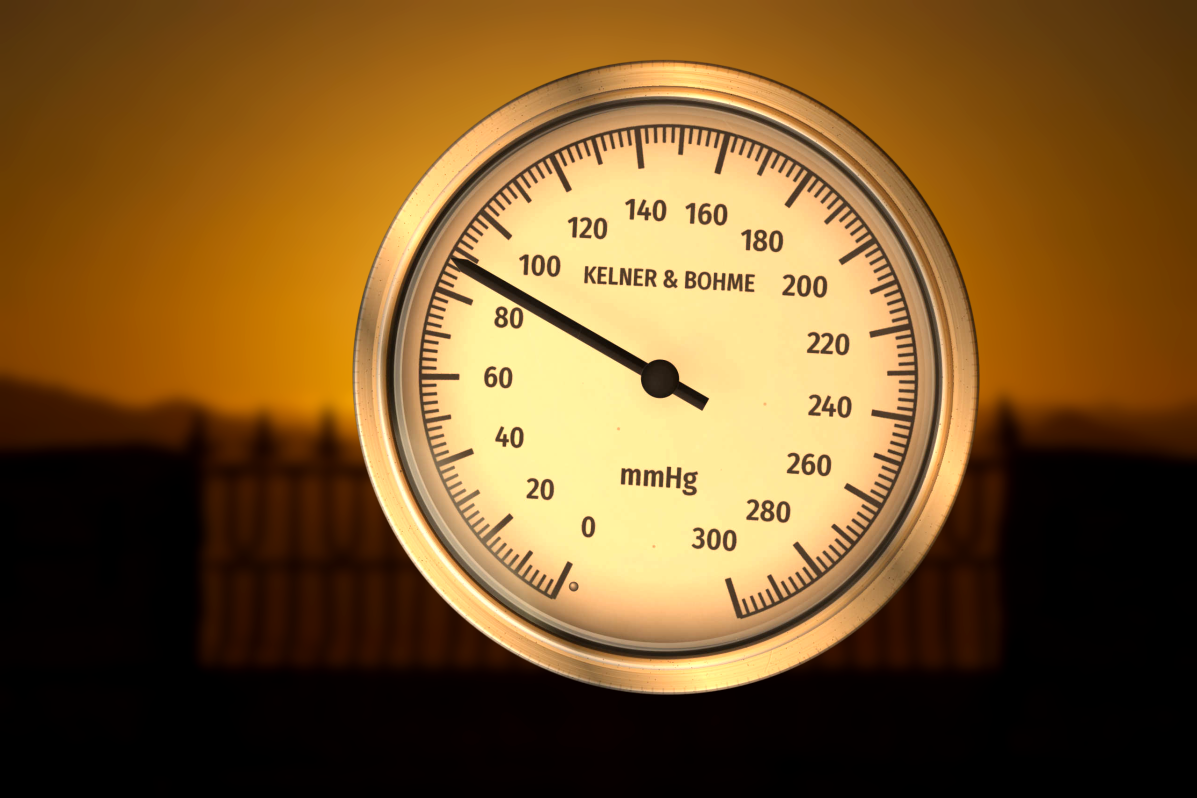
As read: 88
